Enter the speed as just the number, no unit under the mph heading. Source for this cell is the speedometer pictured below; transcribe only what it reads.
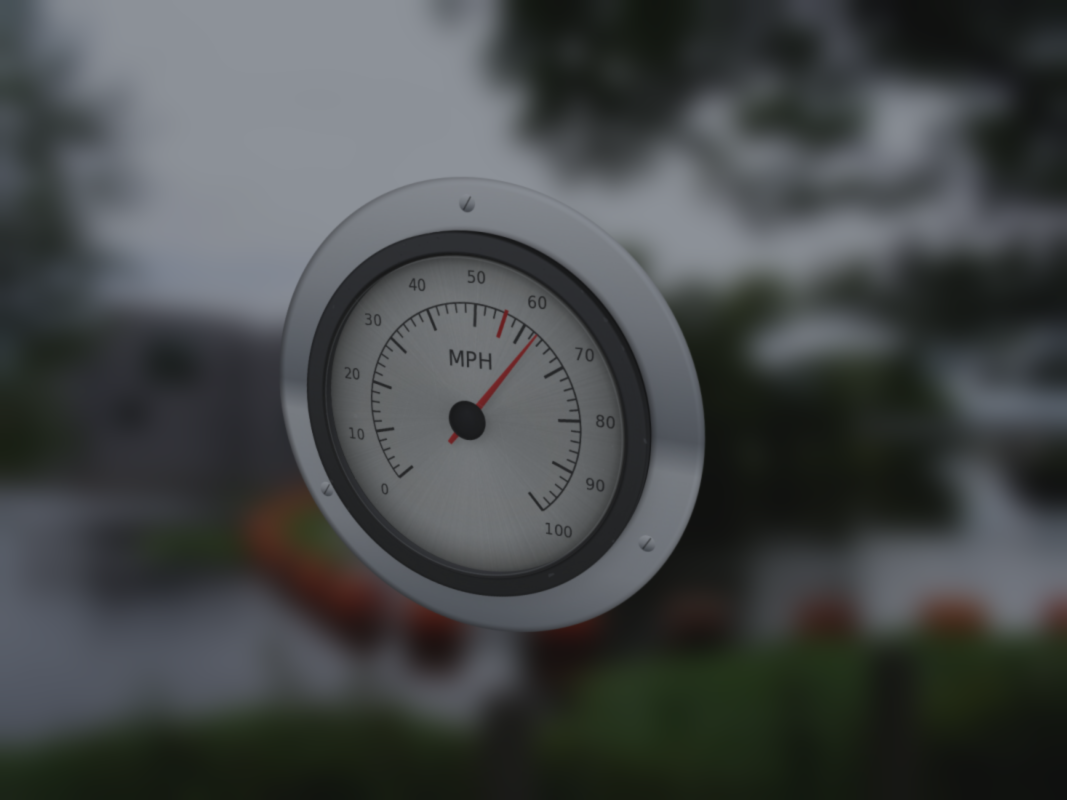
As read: 63
